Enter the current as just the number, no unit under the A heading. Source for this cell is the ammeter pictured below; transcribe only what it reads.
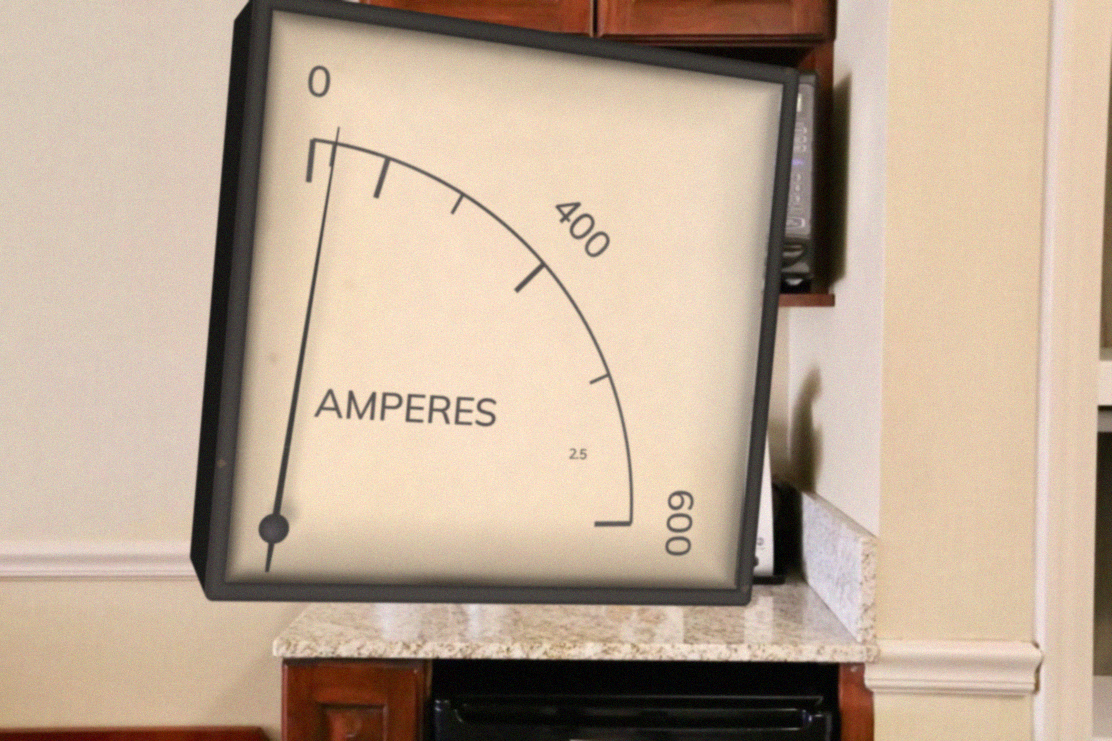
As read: 100
